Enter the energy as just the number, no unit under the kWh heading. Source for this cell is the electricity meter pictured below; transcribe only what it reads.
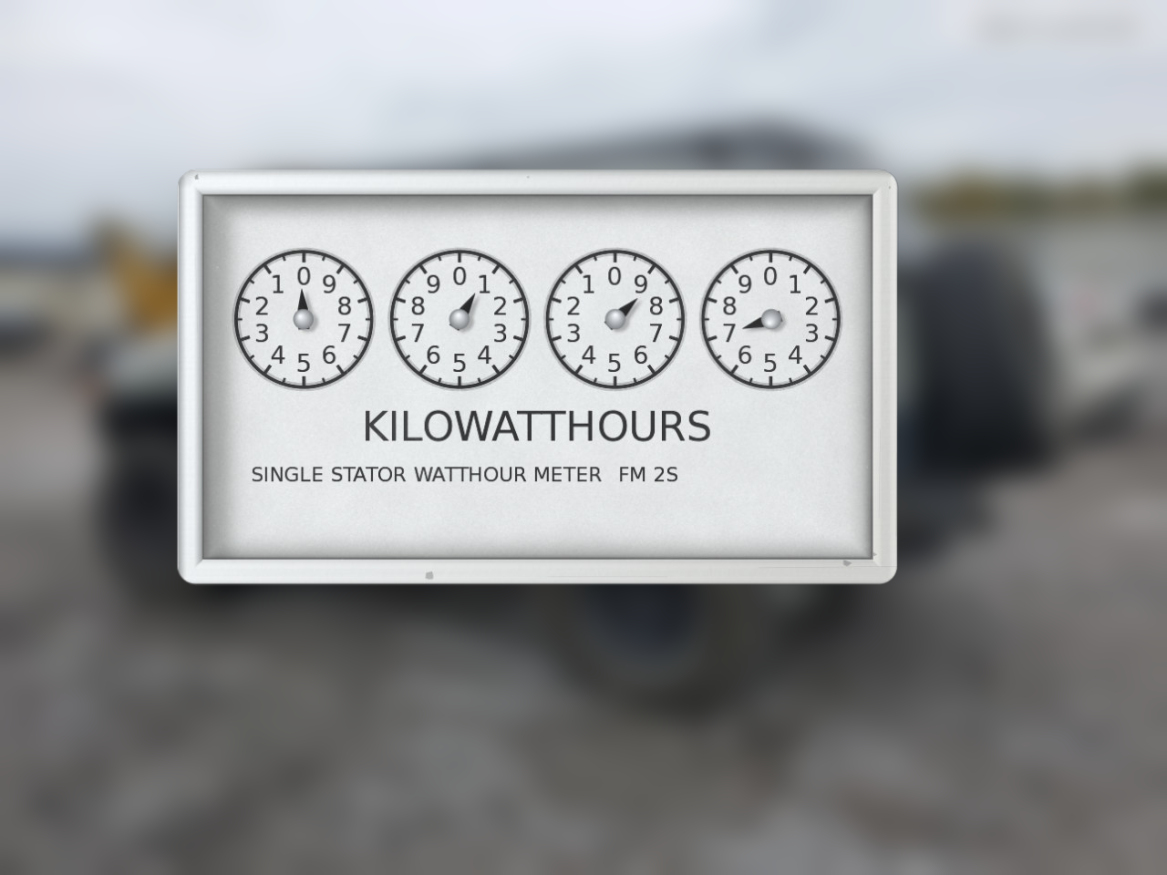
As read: 87
